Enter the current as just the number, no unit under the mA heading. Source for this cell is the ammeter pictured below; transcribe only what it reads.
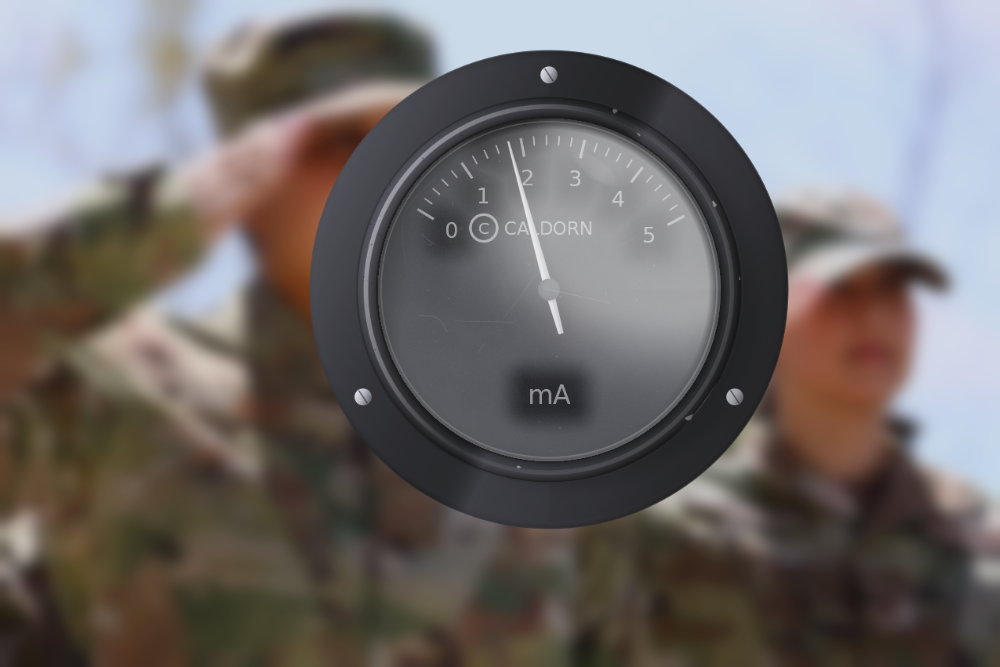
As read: 1.8
